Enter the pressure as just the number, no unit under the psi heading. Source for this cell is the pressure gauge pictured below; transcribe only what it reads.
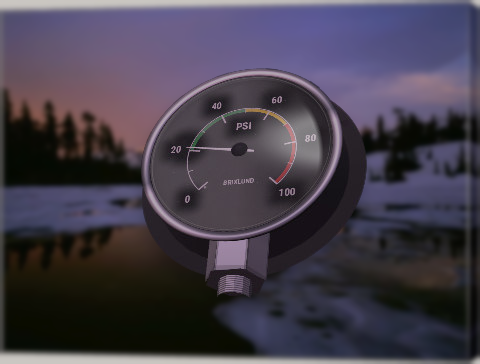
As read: 20
